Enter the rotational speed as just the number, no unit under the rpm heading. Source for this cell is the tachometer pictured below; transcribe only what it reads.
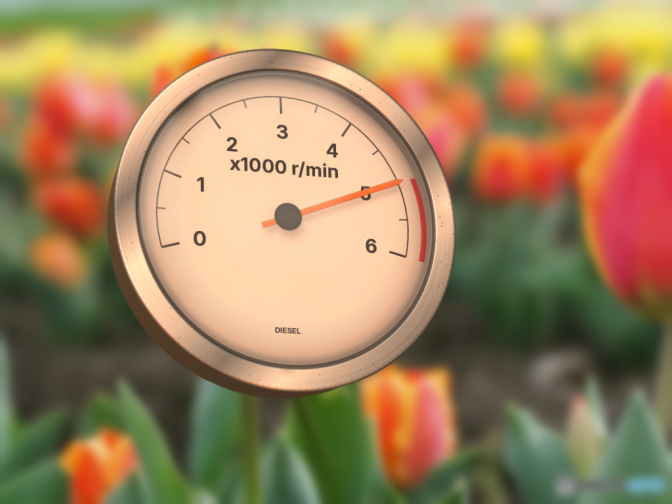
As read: 5000
